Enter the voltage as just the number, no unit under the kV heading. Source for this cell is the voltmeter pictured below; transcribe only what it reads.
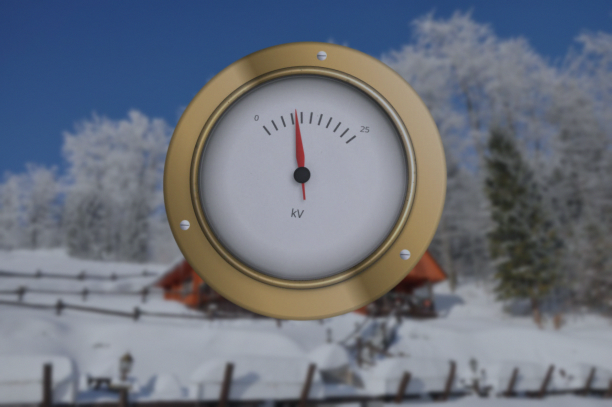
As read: 8.75
